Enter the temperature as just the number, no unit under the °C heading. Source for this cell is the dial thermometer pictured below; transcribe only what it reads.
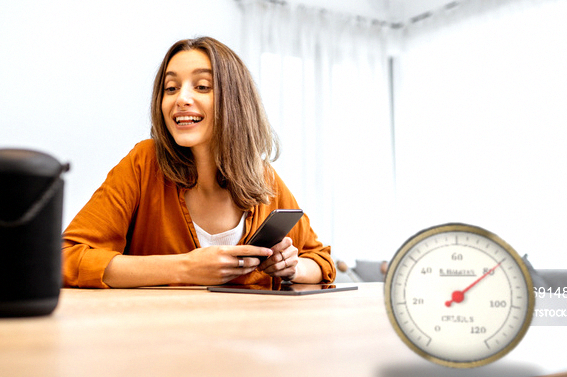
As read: 80
